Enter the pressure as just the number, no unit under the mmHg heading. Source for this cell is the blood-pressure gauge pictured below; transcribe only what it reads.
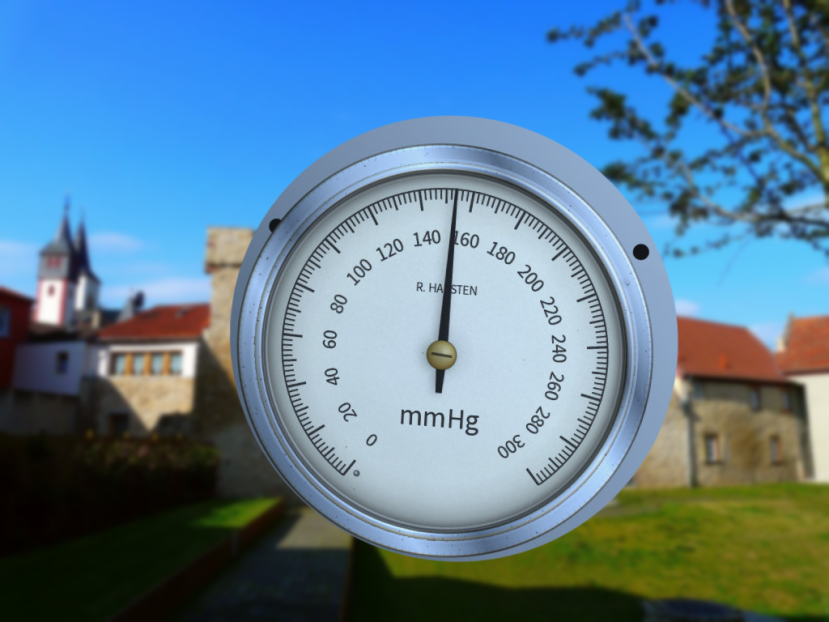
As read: 154
